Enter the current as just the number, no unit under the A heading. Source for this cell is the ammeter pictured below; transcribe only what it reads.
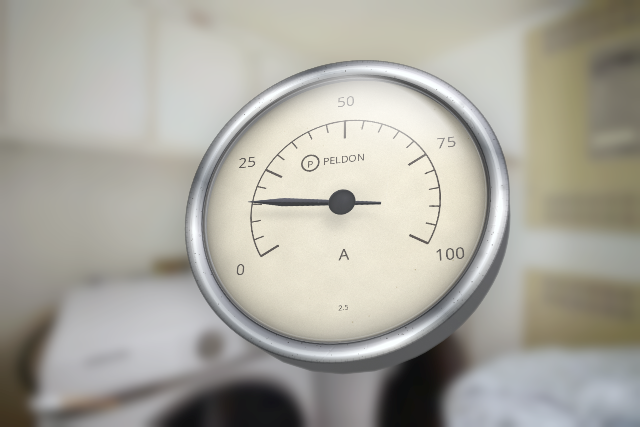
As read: 15
